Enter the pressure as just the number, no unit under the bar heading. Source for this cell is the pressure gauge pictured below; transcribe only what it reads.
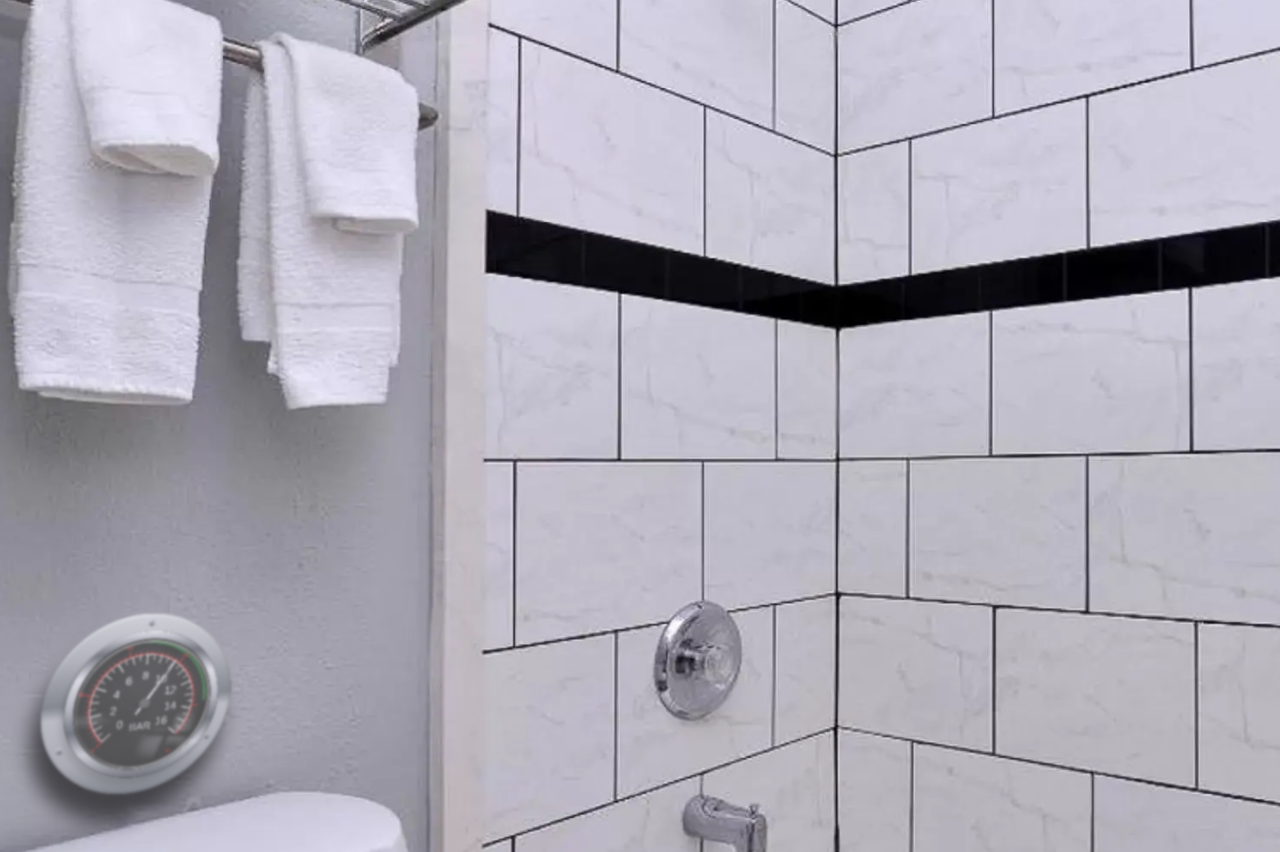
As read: 10
